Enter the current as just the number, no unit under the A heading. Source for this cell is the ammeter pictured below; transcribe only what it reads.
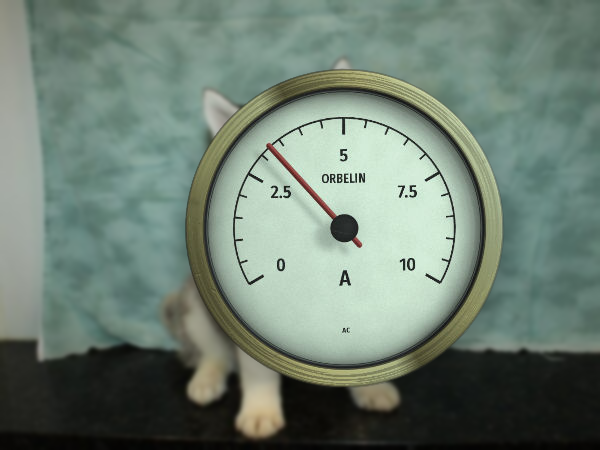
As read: 3.25
